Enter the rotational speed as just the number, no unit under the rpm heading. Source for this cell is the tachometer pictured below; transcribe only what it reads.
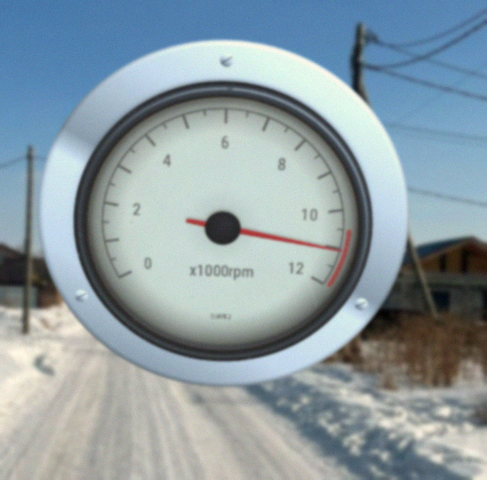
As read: 11000
